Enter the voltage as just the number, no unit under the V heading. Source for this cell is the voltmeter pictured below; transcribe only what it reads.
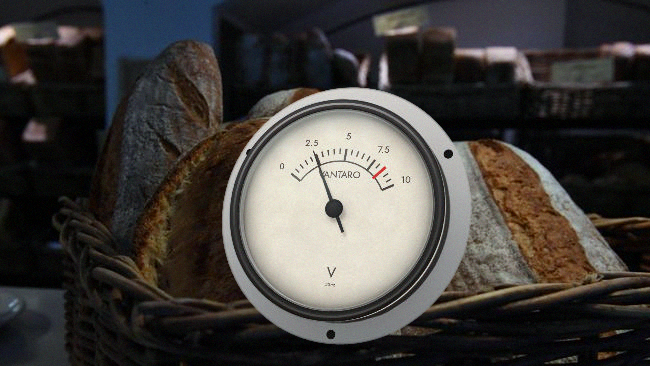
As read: 2.5
